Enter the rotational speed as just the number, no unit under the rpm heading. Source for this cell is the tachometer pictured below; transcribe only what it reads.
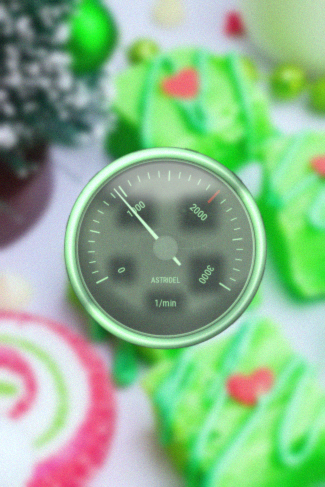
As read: 950
